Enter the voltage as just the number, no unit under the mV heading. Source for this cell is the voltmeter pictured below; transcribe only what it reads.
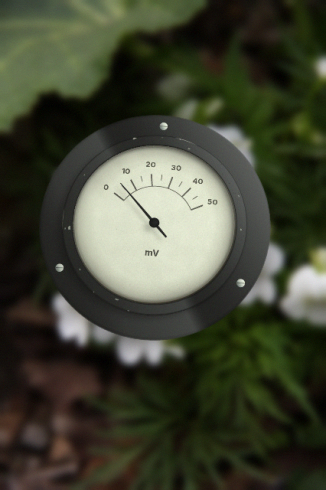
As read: 5
